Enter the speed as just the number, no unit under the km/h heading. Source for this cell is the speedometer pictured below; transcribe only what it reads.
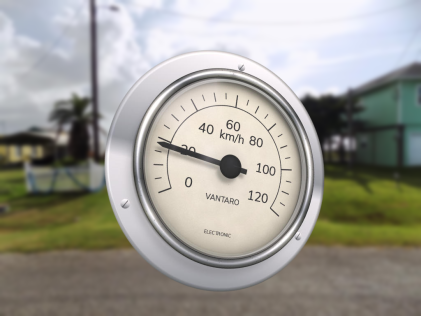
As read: 17.5
